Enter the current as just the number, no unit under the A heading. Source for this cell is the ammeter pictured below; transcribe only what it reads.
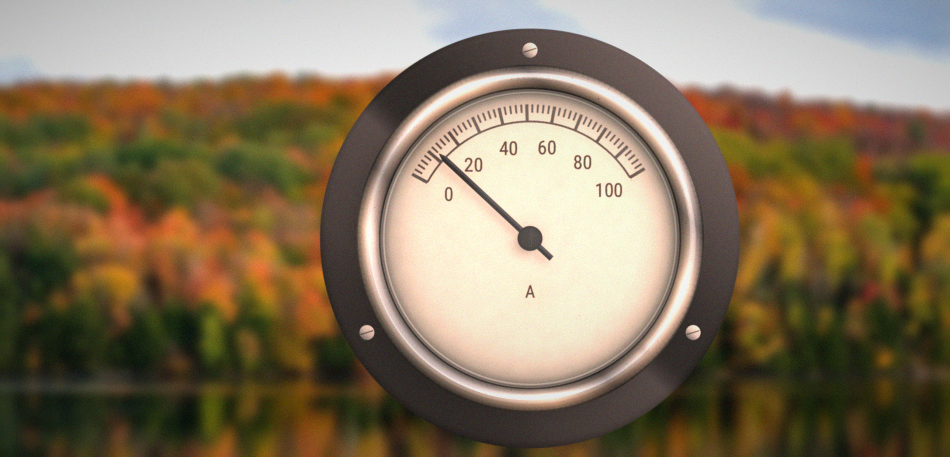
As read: 12
